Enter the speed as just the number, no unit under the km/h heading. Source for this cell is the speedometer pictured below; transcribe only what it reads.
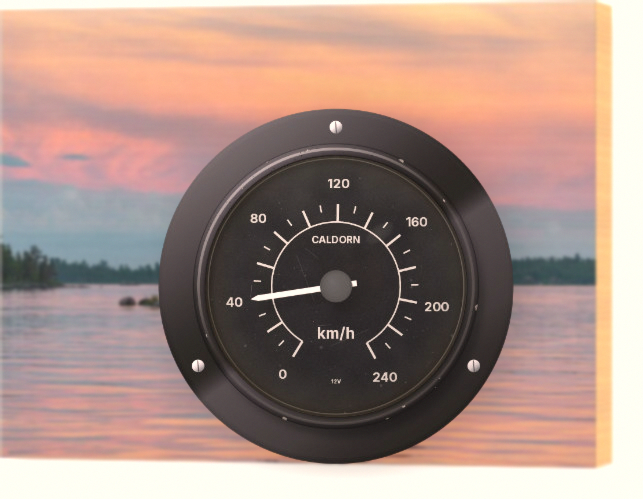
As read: 40
